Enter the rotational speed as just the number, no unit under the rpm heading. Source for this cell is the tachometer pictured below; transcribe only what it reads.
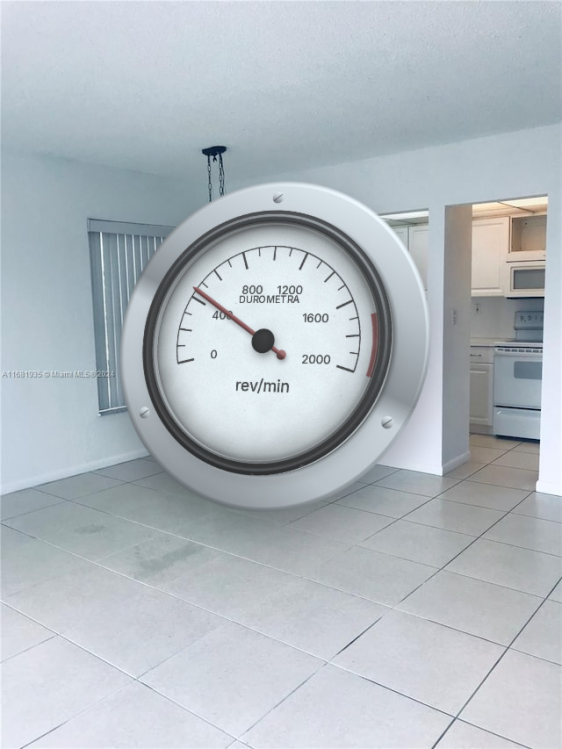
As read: 450
